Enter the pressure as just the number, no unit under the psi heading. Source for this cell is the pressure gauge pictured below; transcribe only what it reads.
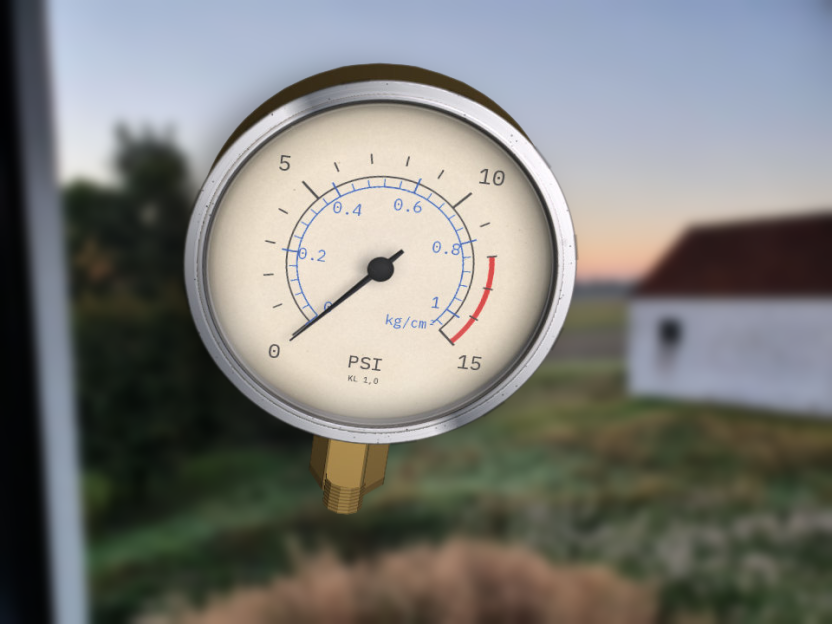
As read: 0
